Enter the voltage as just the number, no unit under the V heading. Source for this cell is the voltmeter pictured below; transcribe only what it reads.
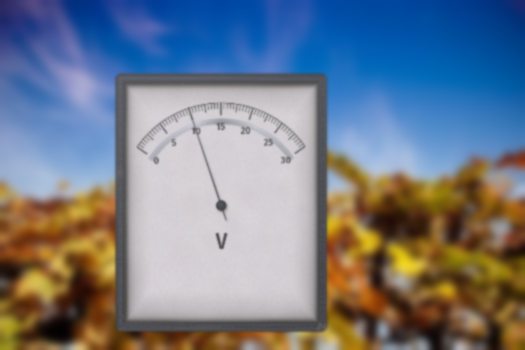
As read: 10
